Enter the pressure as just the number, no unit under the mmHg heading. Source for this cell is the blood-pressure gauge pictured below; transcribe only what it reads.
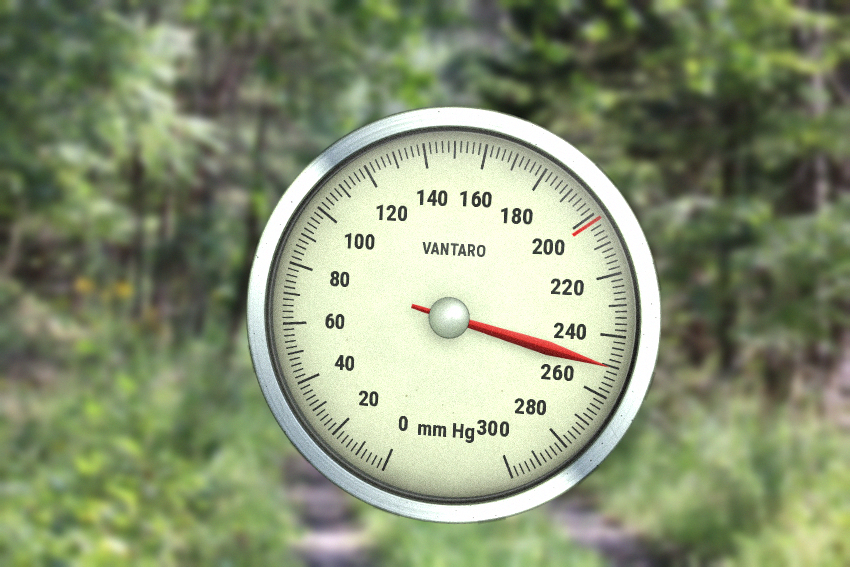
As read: 250
